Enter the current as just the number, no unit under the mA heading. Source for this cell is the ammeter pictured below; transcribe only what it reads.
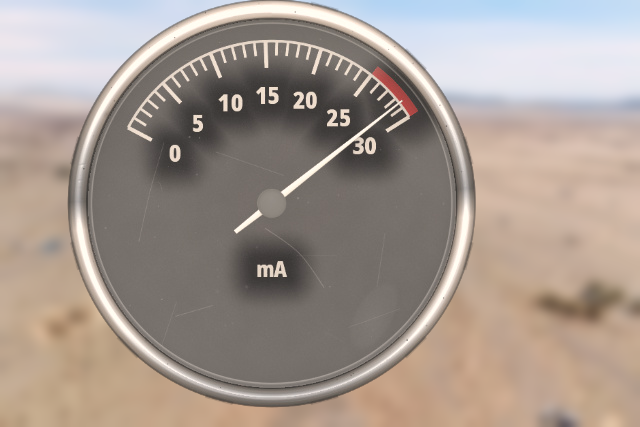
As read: 28.5
